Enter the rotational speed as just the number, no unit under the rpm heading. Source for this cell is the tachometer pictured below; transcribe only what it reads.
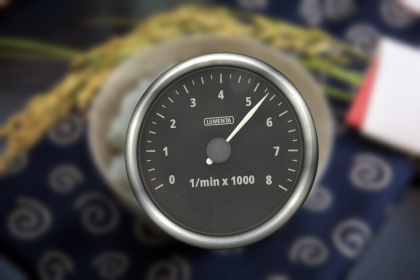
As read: 5375
